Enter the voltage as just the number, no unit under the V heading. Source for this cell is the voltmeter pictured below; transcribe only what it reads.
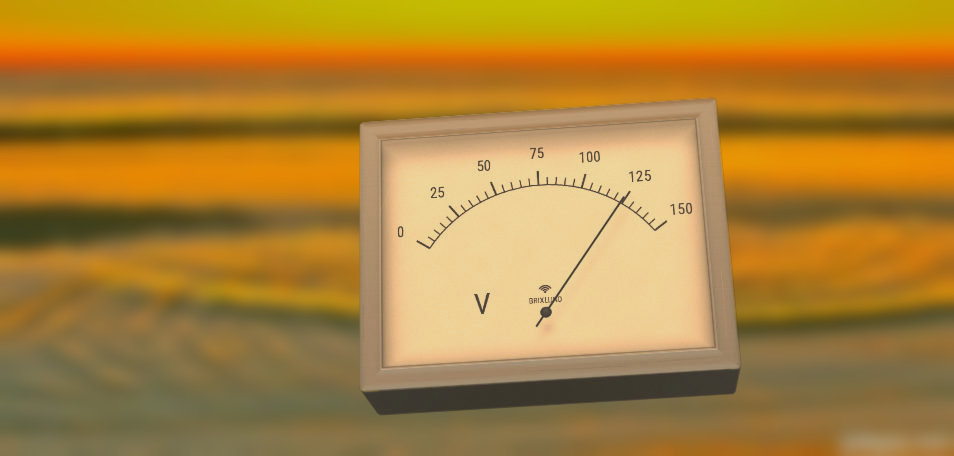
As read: 125
